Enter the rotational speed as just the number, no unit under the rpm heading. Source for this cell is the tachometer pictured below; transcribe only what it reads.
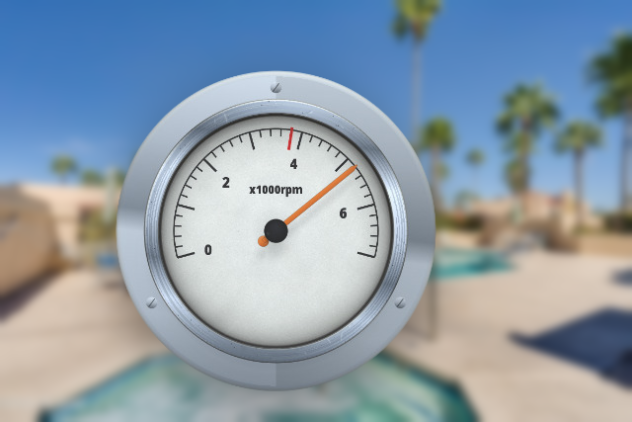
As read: 5200
